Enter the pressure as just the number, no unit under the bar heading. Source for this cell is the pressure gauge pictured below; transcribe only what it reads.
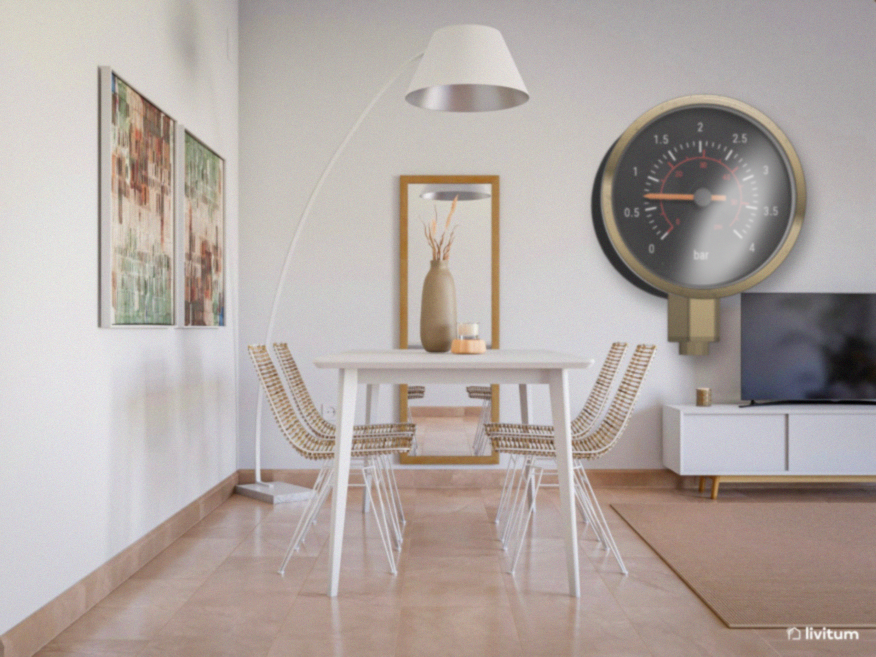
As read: 0.7
